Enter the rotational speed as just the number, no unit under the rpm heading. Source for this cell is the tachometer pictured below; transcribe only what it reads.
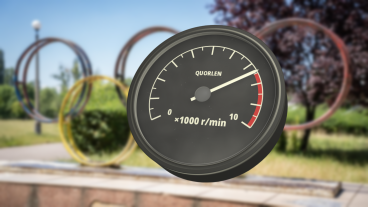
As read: 7500
